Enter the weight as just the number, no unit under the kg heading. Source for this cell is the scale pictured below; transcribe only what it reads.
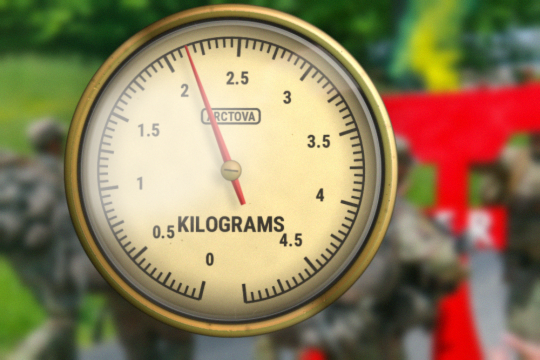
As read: 2.15
